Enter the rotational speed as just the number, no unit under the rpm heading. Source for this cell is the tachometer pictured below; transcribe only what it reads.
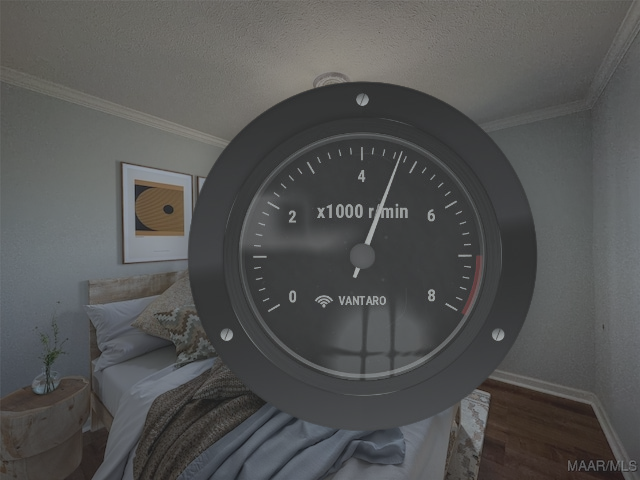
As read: 4700
